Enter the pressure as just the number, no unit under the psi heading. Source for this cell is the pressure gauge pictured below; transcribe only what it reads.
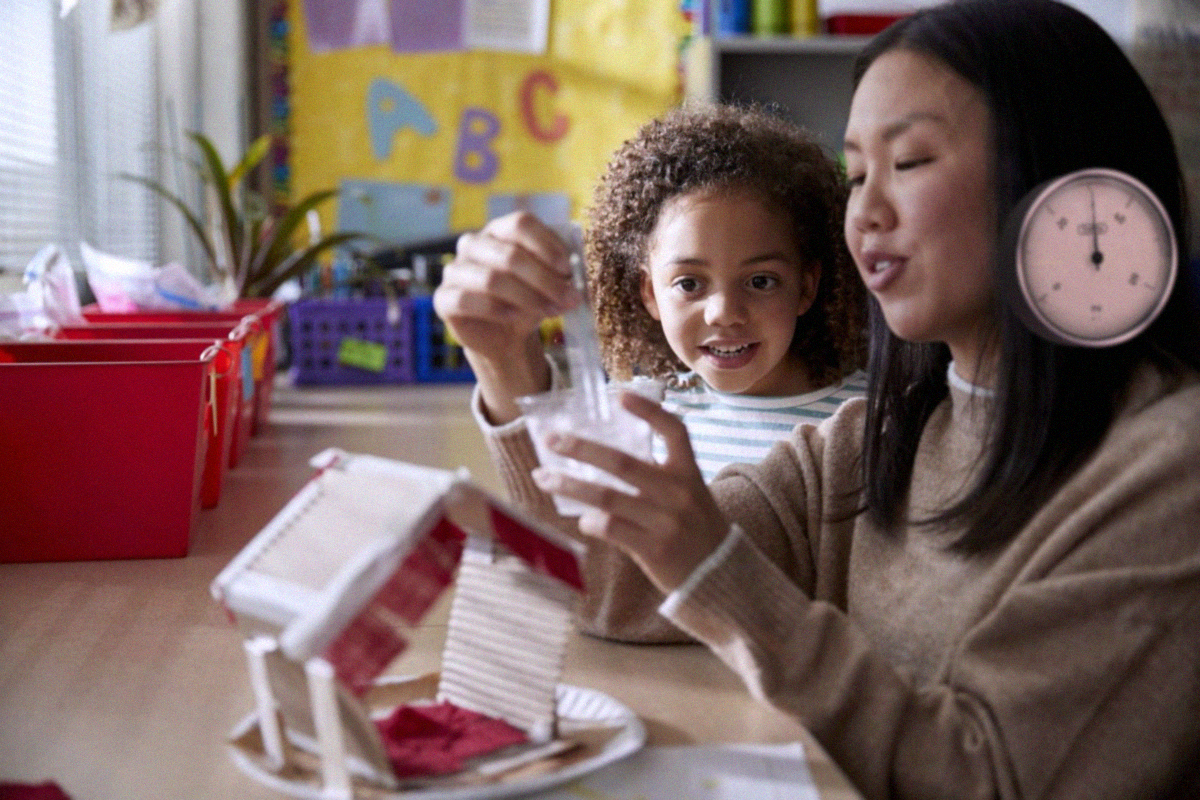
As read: 30
